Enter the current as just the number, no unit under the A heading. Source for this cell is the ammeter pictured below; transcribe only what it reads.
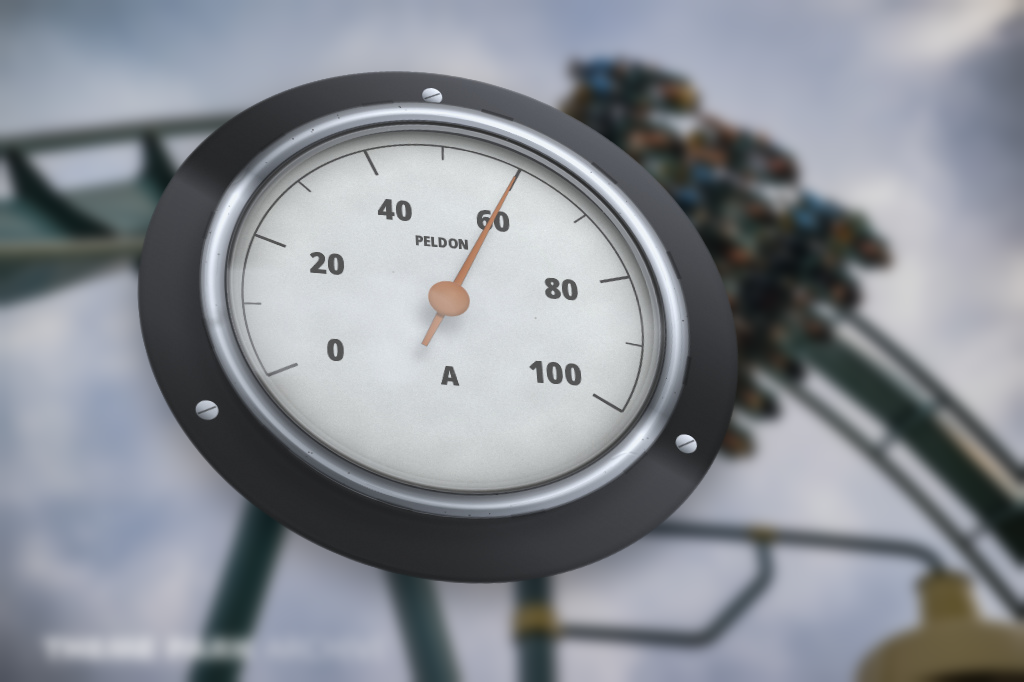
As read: 60
